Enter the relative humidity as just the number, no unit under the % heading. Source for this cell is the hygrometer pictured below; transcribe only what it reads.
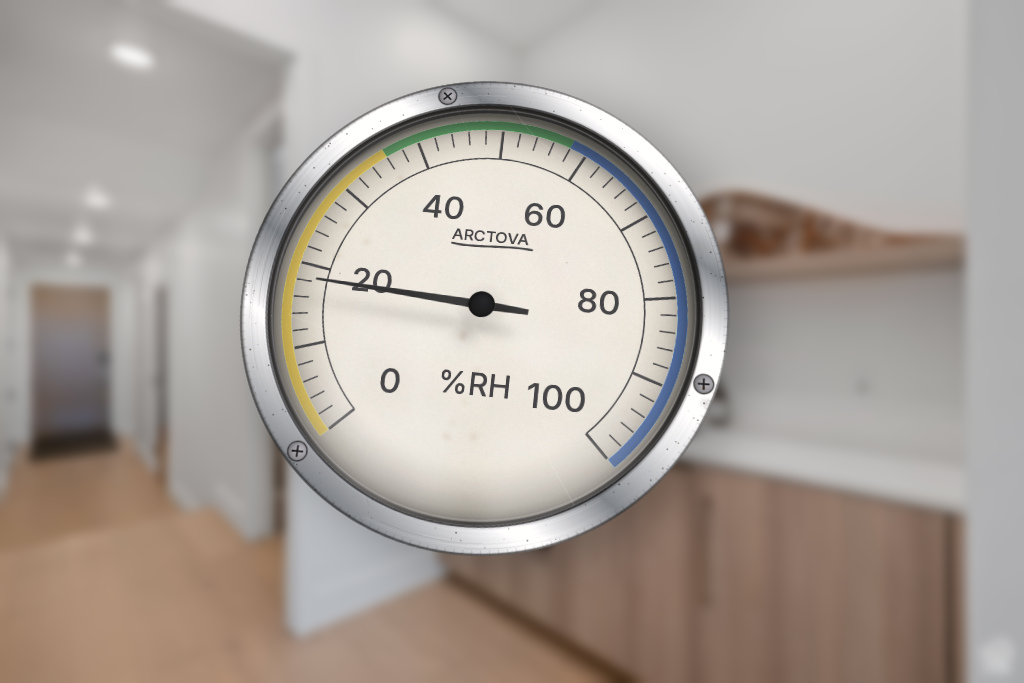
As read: 18
